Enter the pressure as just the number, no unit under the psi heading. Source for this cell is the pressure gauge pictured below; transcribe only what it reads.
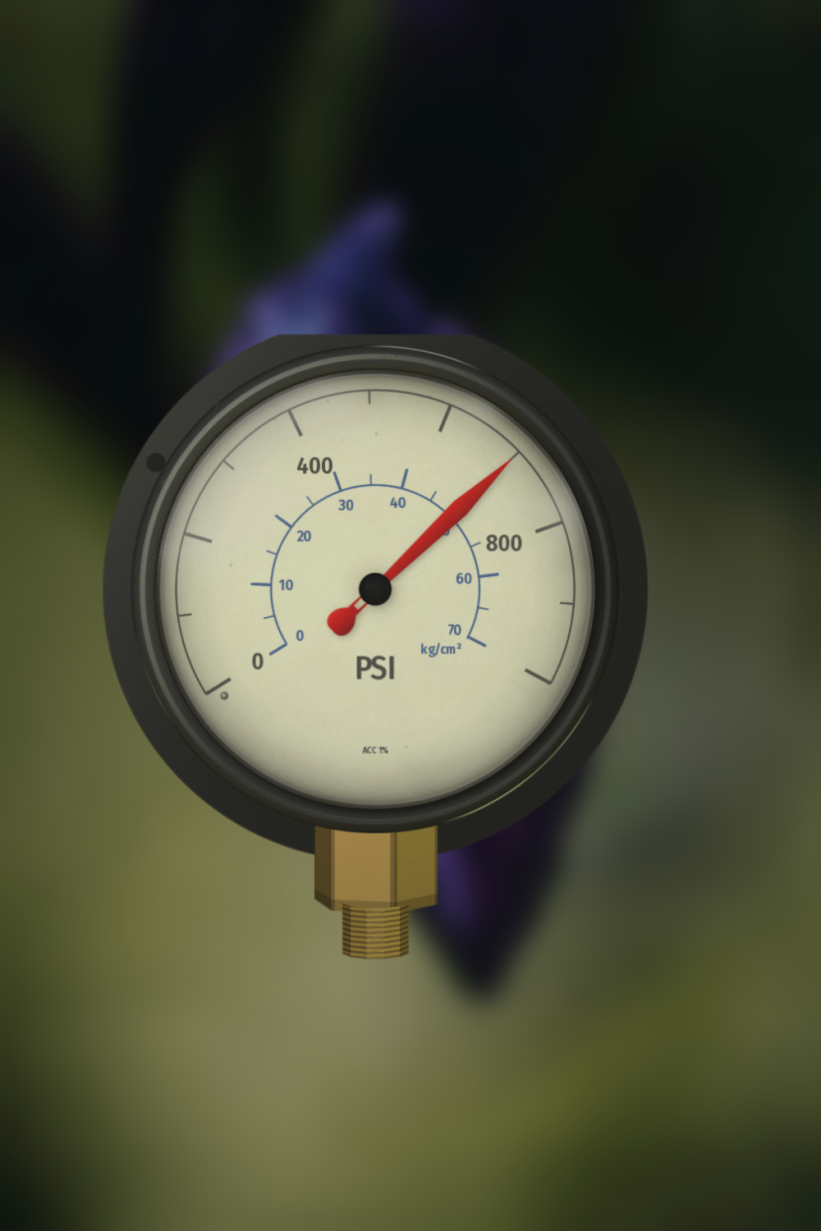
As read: 700
